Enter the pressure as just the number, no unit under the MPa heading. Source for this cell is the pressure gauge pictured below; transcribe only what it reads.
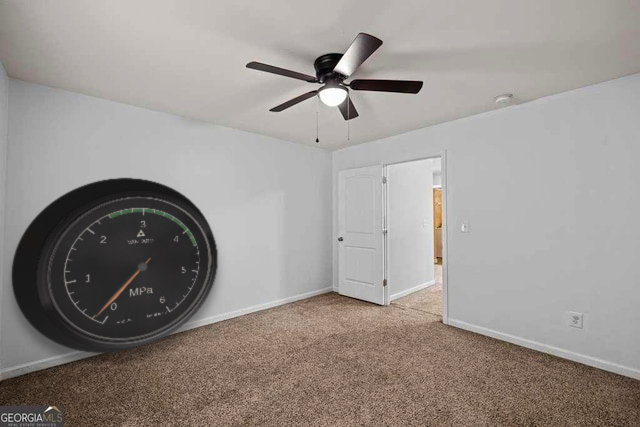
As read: 0.2
